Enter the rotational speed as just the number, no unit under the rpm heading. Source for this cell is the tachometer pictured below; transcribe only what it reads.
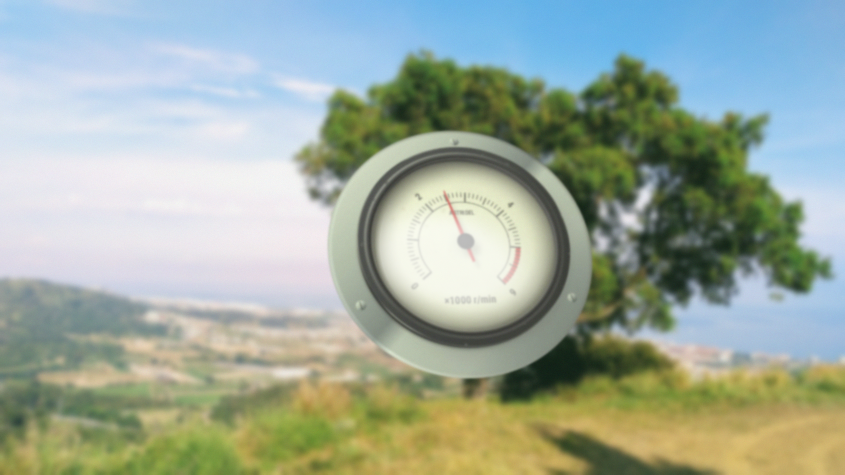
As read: 2500
